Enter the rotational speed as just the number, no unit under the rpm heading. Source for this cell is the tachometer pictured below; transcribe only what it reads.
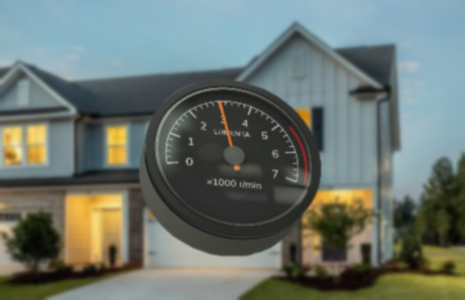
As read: 3000
